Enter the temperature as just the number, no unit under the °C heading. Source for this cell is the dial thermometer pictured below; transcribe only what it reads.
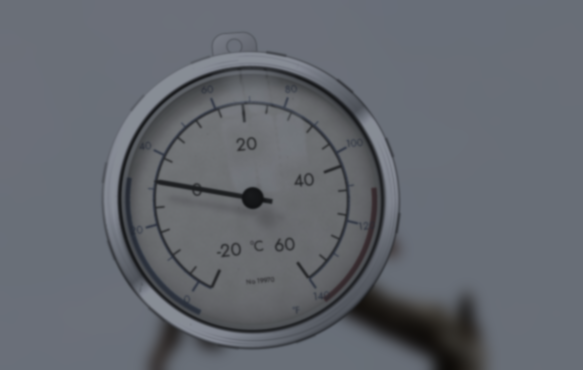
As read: 0
